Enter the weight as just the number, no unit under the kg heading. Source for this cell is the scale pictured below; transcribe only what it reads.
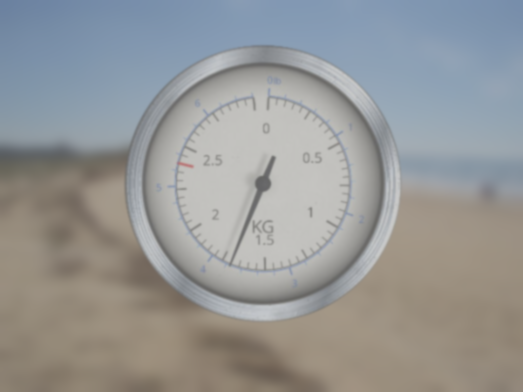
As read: 1.7
